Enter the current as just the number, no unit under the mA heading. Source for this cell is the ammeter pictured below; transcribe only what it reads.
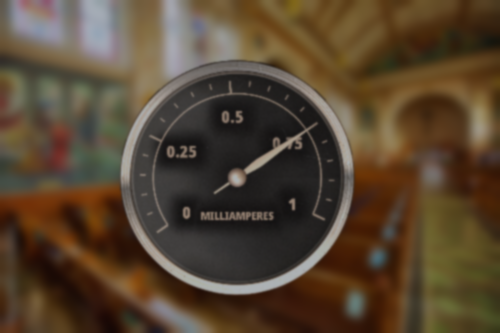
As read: 0.75
